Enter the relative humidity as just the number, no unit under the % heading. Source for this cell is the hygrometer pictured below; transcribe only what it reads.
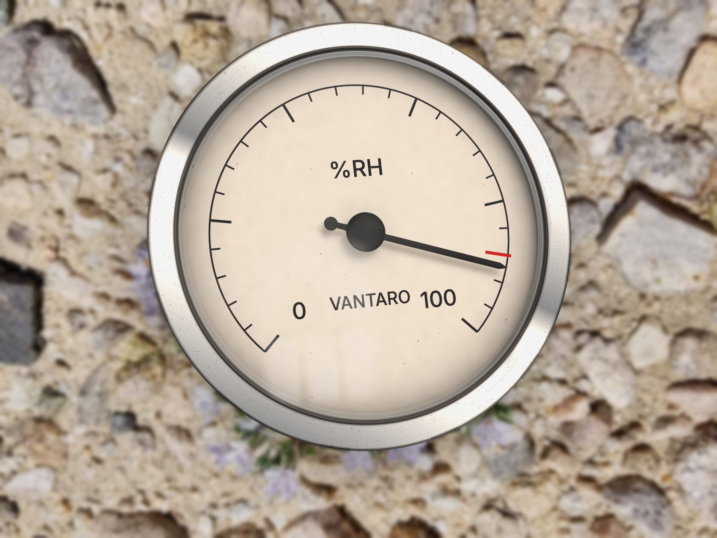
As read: 90
